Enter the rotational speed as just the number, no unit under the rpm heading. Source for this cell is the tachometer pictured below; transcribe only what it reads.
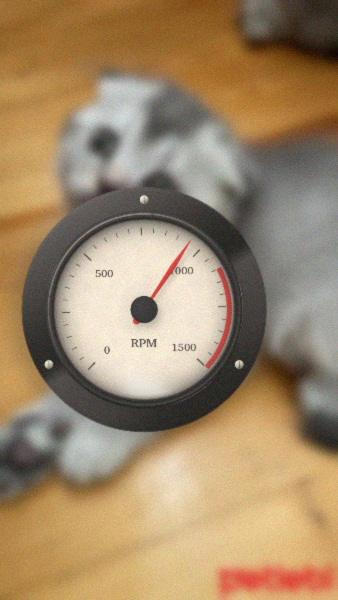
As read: 950
